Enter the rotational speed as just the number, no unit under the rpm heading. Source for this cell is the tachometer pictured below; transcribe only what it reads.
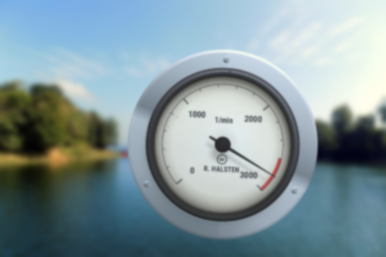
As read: 2800
